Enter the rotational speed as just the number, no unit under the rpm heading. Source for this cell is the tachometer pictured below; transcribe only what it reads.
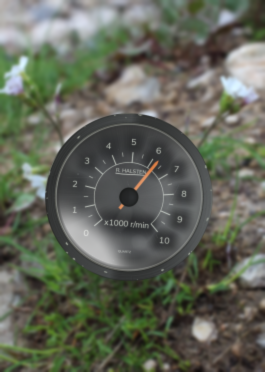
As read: 6250
